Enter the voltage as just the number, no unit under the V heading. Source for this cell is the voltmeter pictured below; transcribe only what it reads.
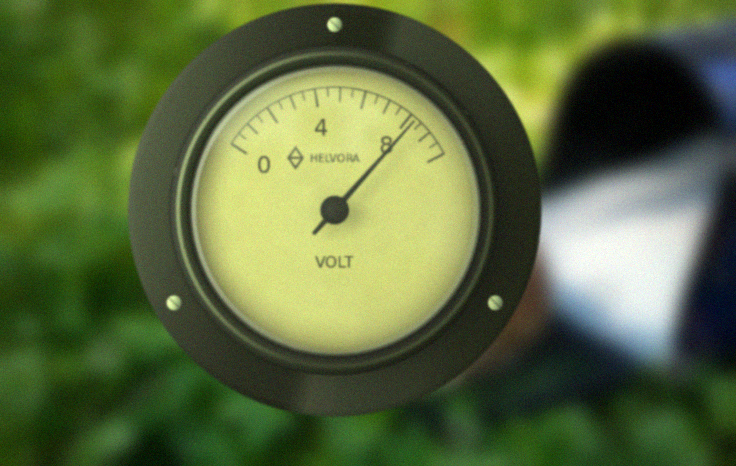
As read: 8.25
